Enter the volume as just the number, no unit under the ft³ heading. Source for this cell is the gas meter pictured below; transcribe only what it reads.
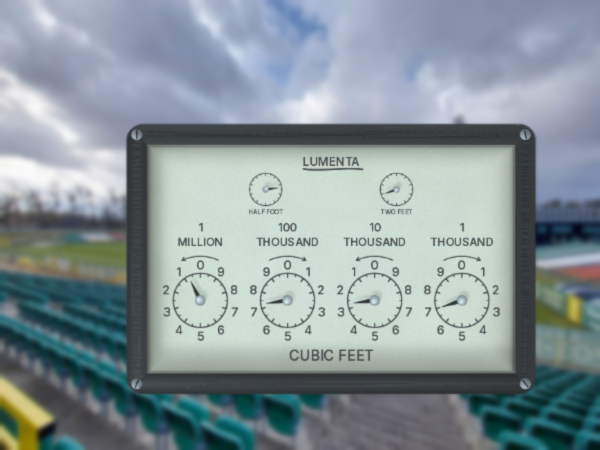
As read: 72700
